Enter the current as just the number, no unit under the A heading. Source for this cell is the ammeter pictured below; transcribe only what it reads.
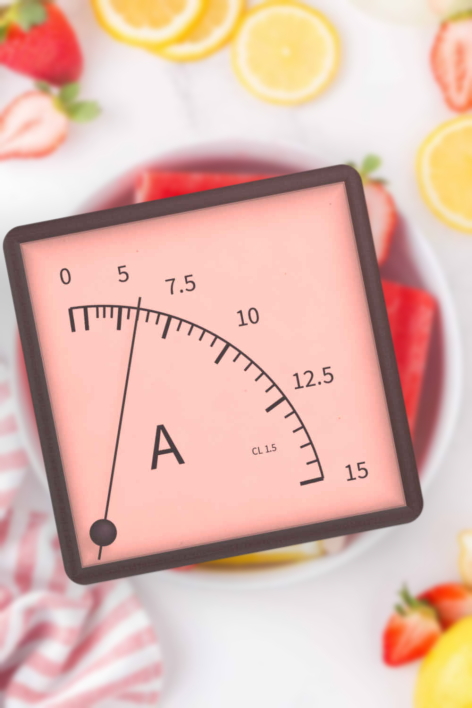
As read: 6
